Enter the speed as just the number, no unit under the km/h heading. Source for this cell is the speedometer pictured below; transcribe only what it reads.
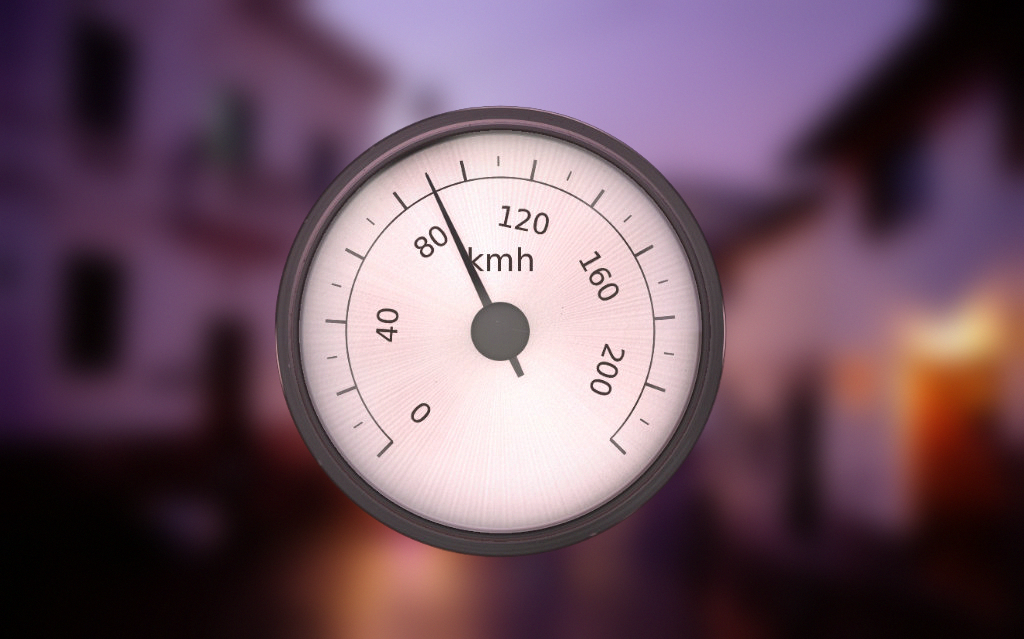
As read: 90
